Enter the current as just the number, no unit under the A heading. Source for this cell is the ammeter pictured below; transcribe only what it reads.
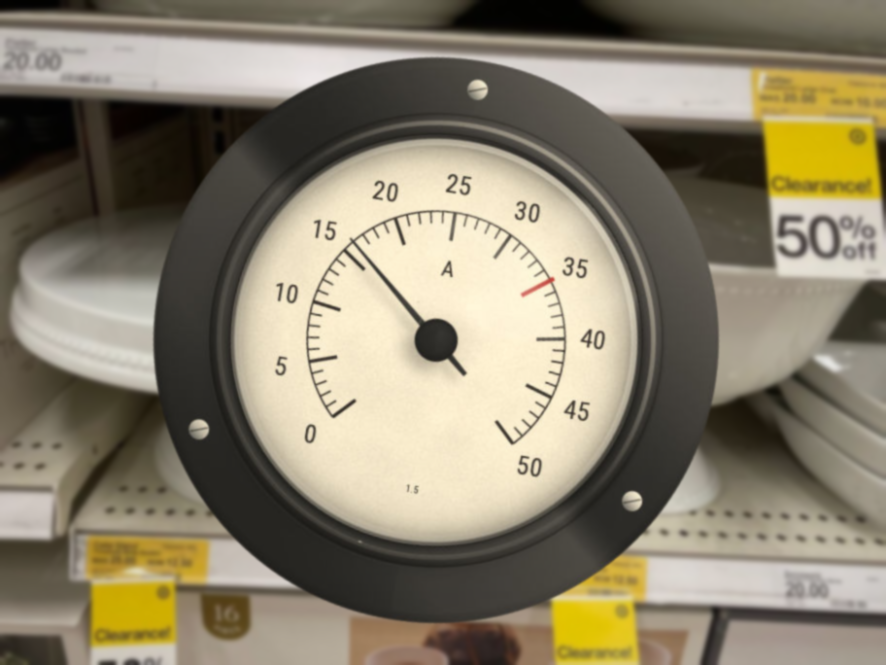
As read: 16
